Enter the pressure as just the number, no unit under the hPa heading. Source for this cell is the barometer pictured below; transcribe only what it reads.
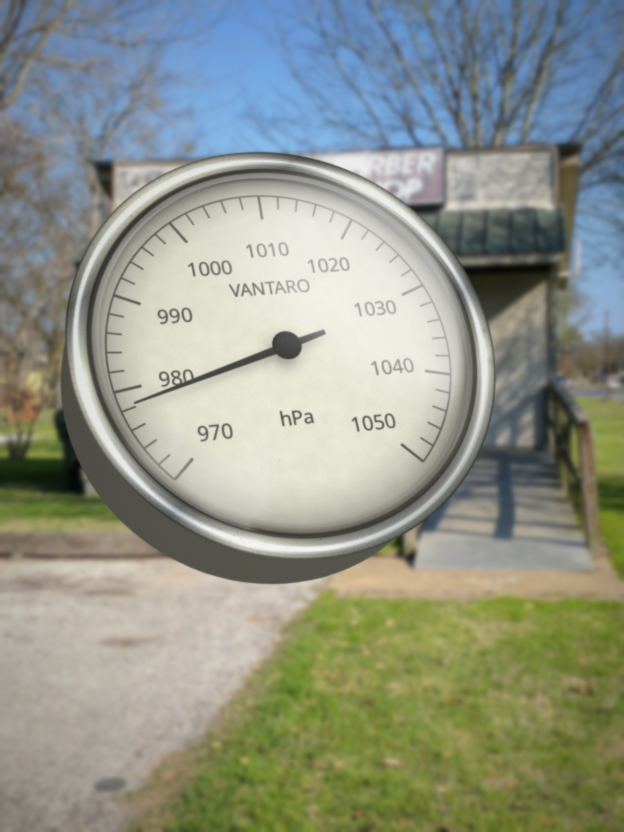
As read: 978
